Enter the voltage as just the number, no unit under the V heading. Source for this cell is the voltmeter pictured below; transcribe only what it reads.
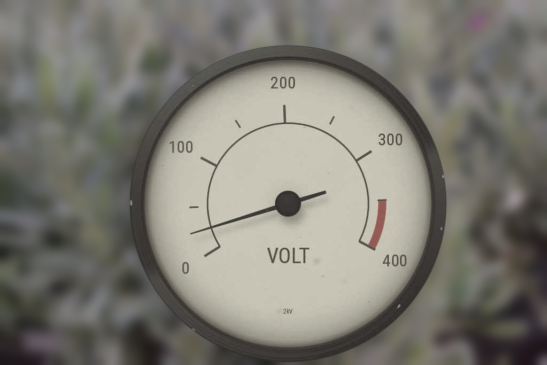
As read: 25
